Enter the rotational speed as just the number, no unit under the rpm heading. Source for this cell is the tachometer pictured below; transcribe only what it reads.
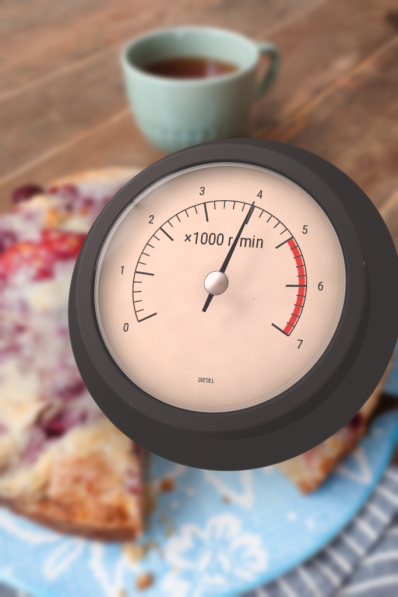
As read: 4000
